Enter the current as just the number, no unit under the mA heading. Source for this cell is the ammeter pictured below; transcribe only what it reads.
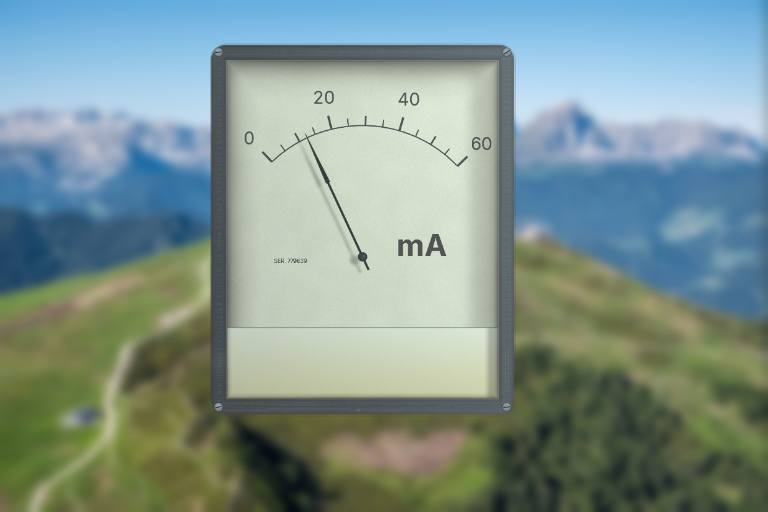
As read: 12.5
